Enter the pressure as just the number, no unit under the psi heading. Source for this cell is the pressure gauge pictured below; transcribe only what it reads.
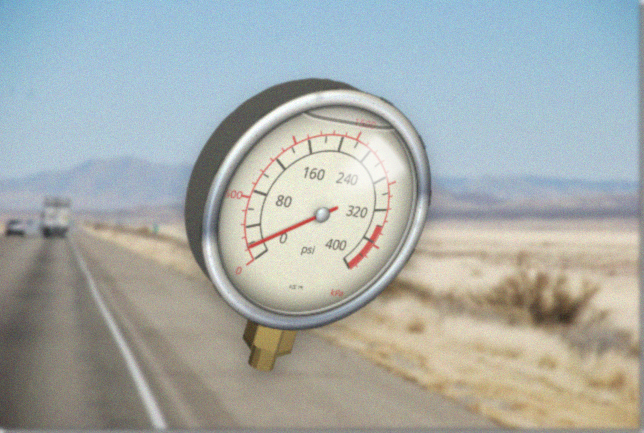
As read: 20
